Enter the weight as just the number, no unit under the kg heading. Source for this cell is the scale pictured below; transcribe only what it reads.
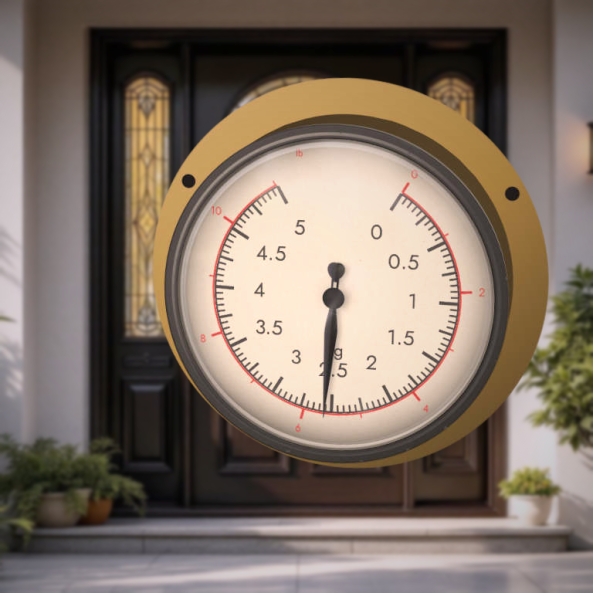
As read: 2.55
